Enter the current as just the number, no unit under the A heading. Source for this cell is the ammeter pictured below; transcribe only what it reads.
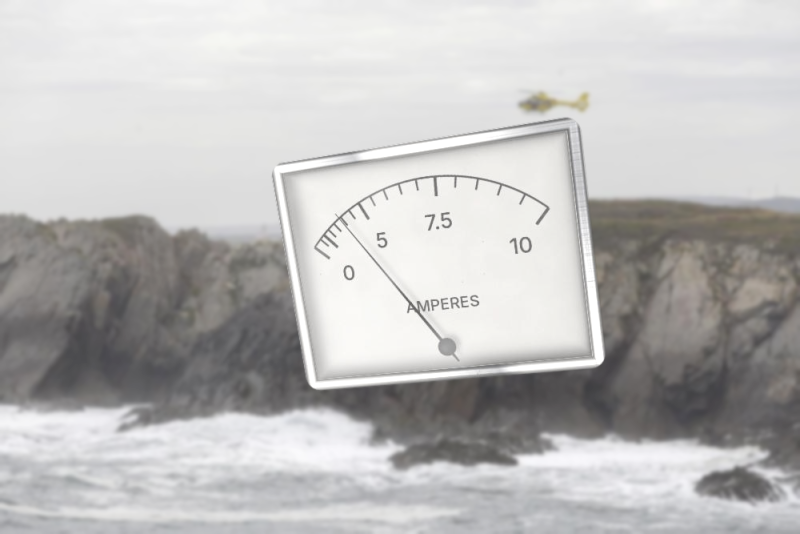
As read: 4
